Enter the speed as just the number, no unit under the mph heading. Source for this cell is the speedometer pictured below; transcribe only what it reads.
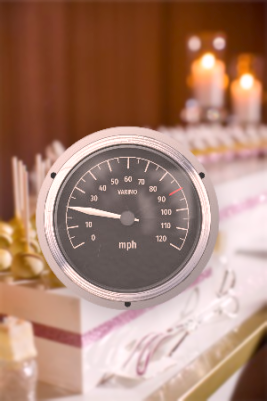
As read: 20
